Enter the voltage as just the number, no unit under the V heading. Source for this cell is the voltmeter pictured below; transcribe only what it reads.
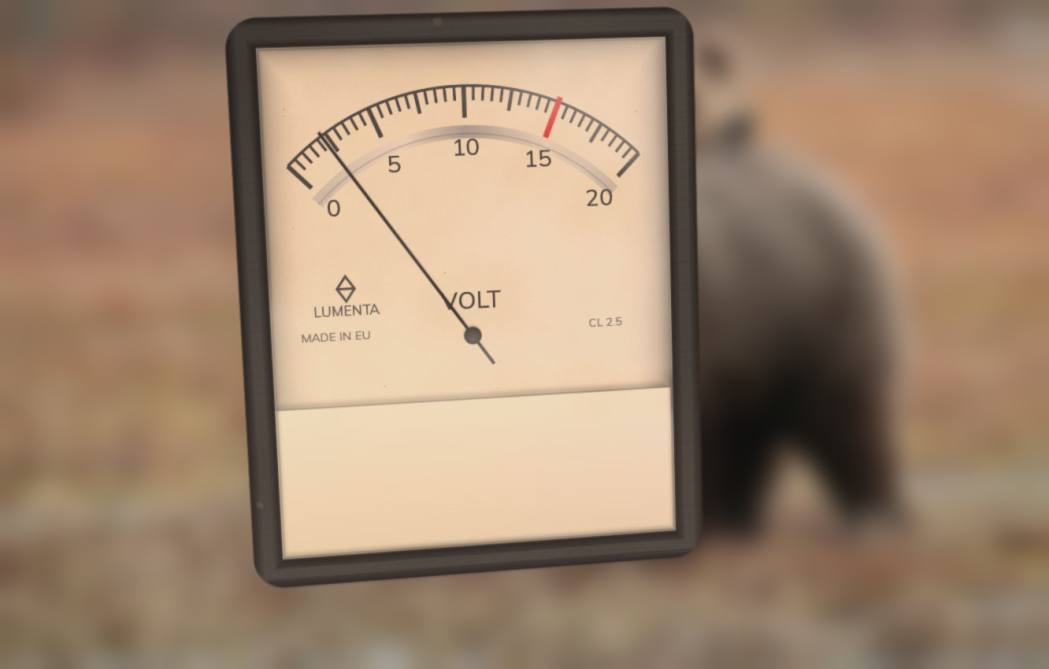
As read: 2.25
